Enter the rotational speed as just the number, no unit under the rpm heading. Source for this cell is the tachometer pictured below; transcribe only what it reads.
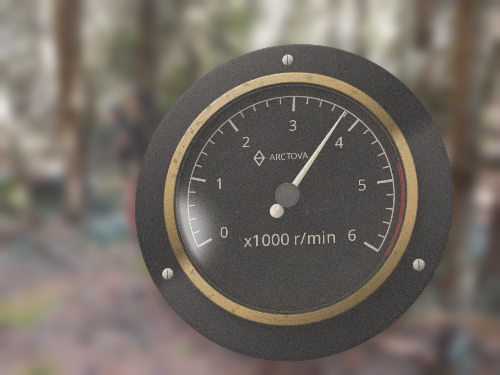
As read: 3800
